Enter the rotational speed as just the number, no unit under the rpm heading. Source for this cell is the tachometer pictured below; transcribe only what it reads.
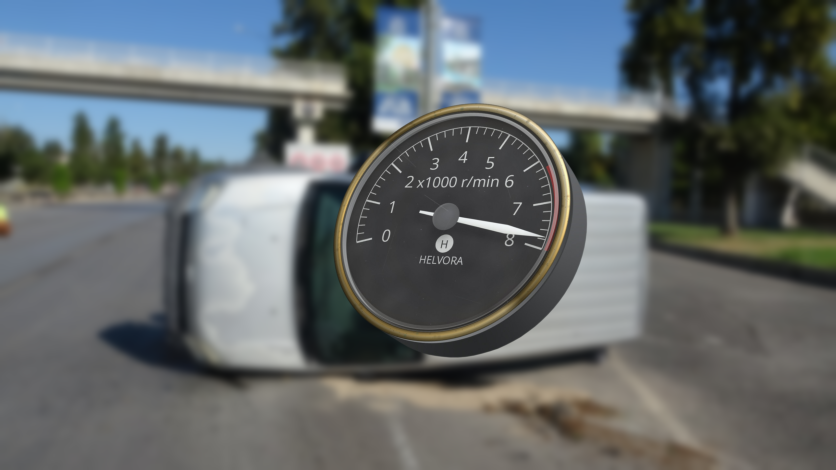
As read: 7800
